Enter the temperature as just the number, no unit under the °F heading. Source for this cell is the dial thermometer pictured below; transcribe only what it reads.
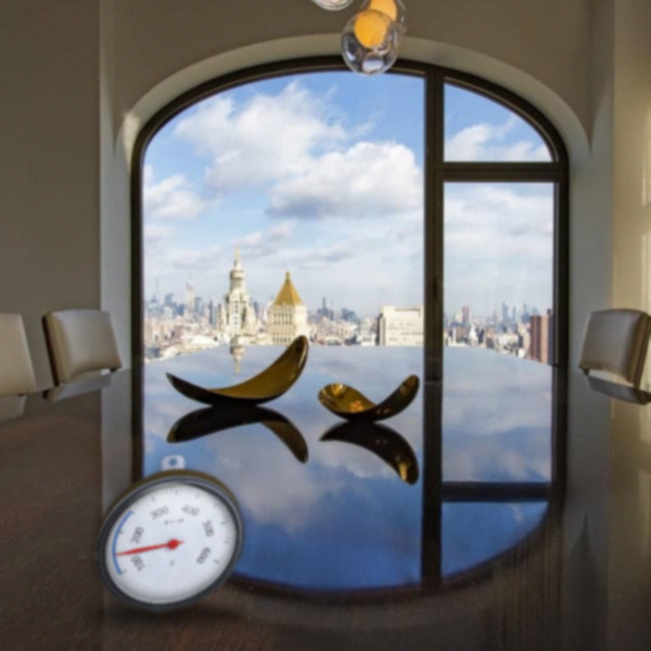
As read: 150
